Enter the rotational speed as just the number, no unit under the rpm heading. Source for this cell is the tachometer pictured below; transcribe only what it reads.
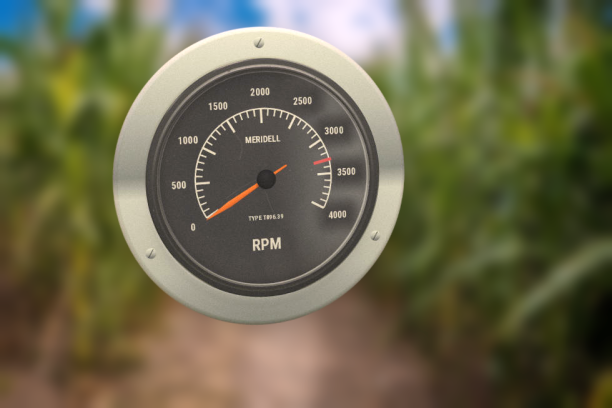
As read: 0
